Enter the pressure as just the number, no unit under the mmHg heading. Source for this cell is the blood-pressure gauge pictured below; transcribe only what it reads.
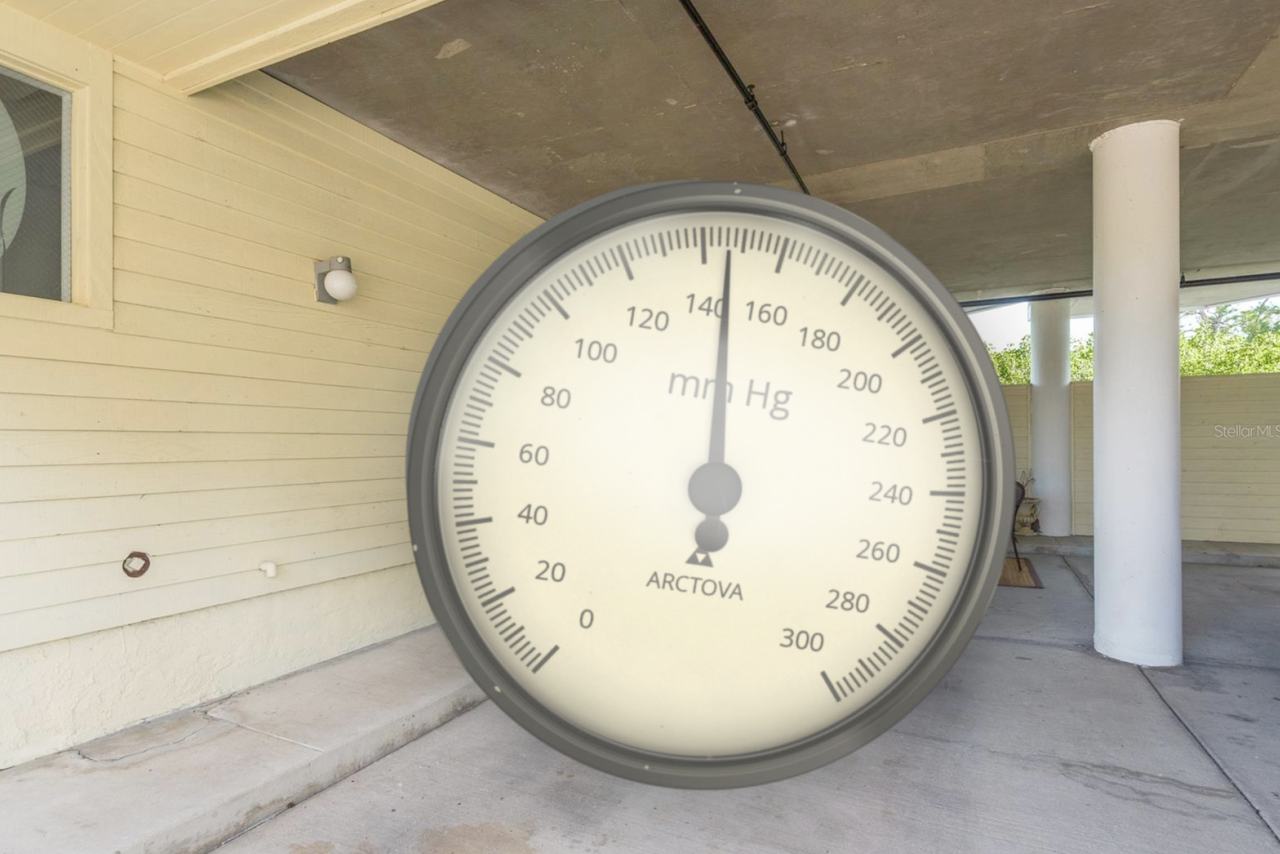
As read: 146
